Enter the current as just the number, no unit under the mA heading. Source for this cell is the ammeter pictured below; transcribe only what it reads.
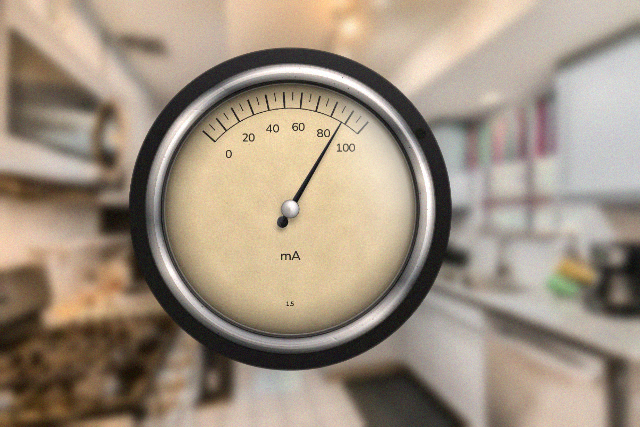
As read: 87.5
